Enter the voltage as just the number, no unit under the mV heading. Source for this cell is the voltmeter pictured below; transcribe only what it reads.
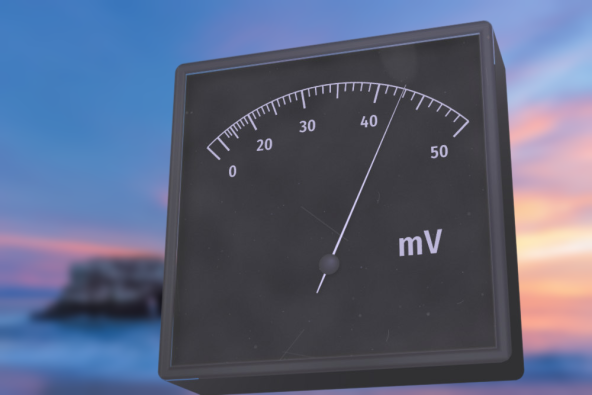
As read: 43
